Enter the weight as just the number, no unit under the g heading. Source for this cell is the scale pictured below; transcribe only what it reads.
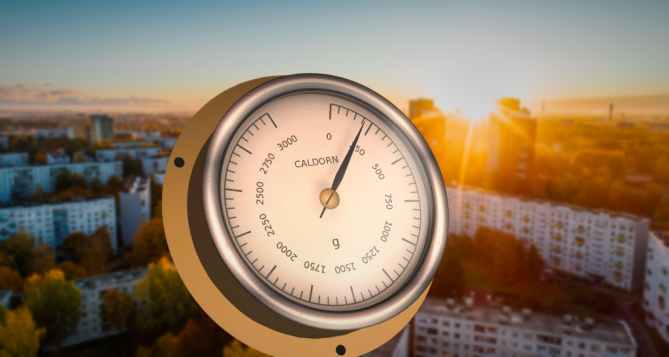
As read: 200
